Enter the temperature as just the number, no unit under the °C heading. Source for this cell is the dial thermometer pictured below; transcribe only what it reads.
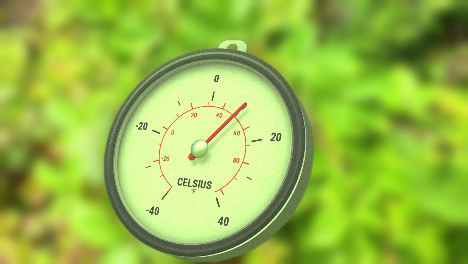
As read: 10
